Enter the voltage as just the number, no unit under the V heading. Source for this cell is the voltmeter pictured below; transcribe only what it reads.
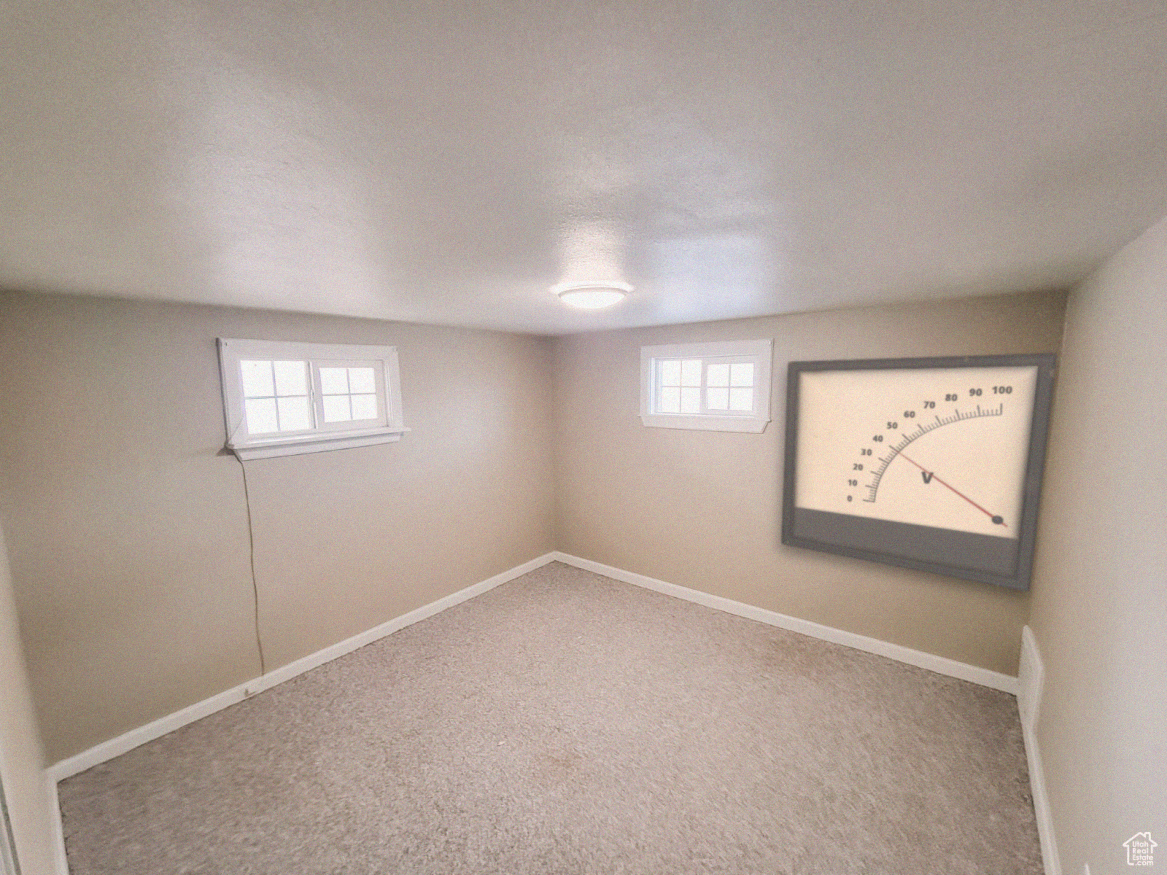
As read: 40
